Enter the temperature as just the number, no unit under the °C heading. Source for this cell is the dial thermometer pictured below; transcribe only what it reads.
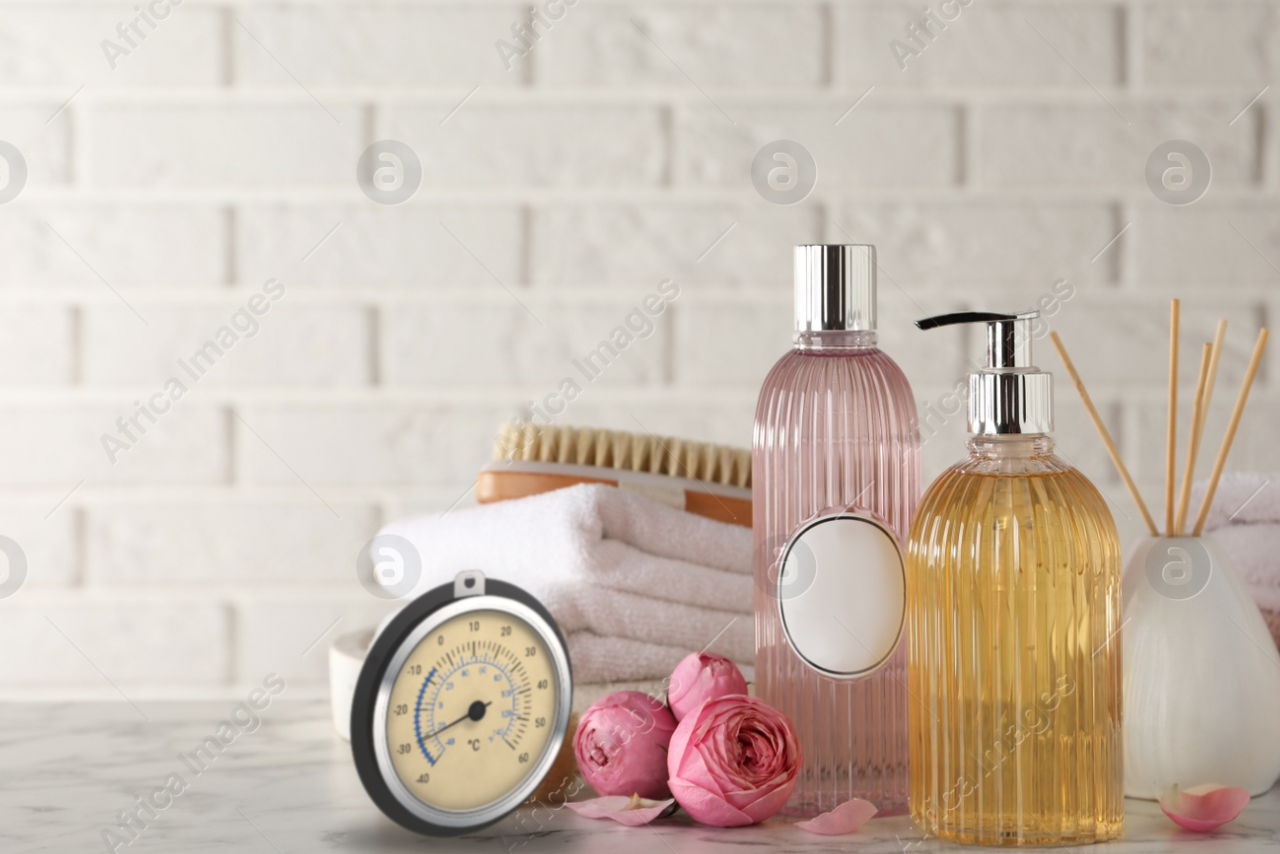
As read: -30
